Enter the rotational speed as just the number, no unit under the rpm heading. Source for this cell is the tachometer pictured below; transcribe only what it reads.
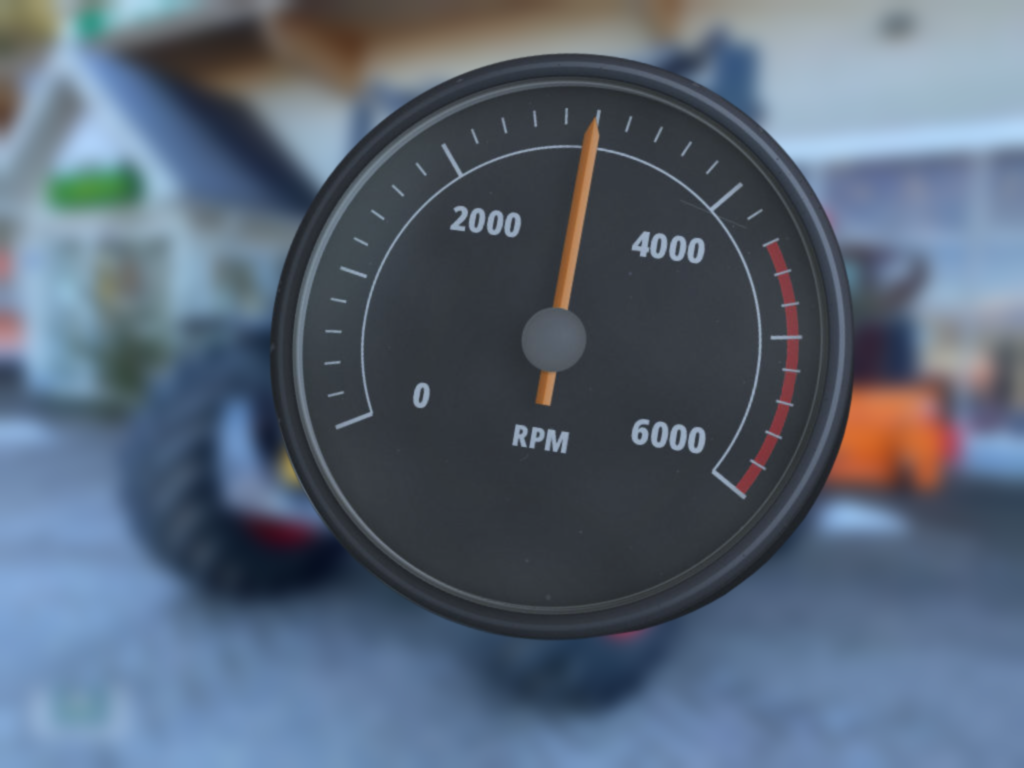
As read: 3000
